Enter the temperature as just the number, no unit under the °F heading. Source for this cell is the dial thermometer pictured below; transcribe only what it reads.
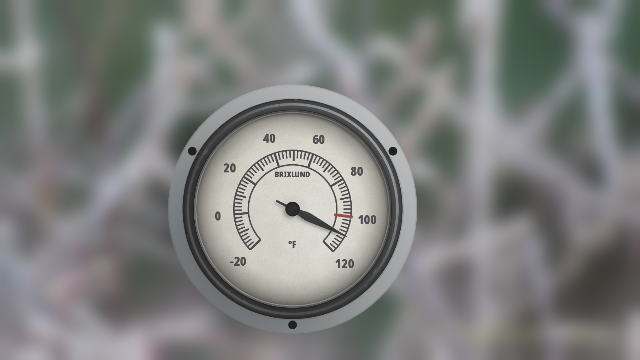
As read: 110
